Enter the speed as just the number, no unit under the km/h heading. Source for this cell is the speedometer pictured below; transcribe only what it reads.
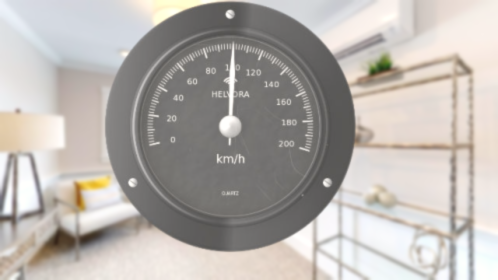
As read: 100
